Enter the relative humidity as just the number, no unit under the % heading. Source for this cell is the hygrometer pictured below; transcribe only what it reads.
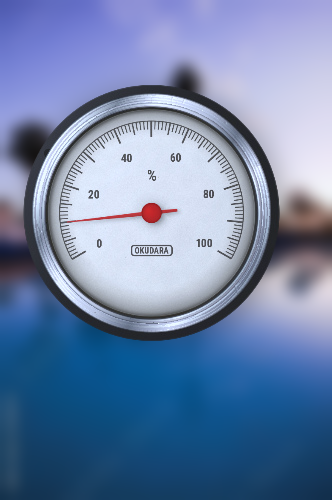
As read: 10
